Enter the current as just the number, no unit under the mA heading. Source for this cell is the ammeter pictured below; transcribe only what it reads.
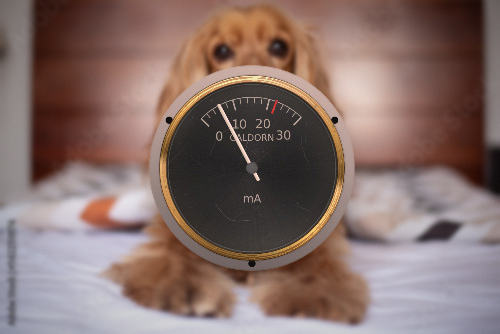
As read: 6
